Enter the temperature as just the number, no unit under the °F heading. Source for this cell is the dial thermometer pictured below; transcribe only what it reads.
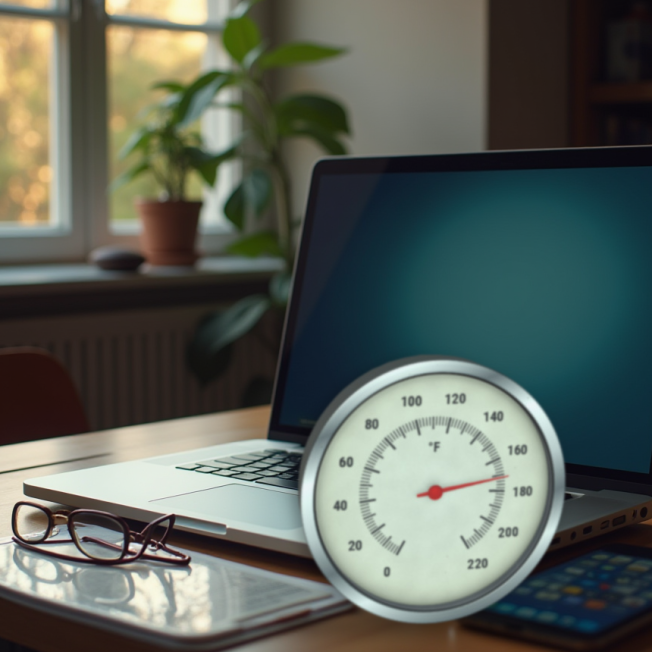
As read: 170
